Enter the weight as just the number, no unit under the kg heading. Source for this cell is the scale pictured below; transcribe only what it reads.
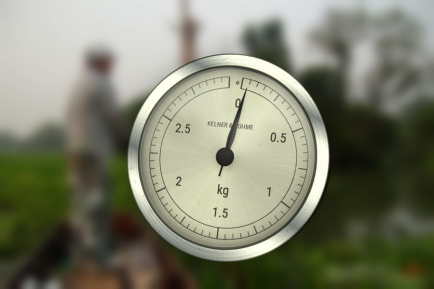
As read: 0.05
